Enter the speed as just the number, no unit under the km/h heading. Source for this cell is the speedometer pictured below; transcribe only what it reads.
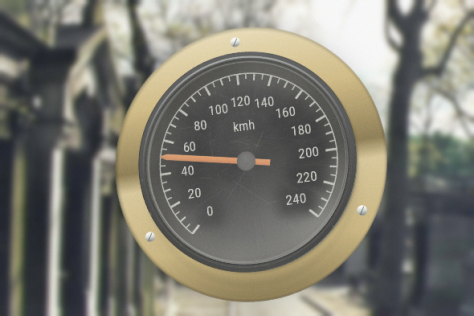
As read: 50
